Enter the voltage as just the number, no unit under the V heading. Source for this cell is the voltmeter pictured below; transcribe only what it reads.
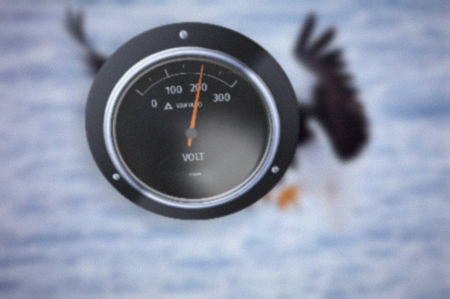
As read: 200
